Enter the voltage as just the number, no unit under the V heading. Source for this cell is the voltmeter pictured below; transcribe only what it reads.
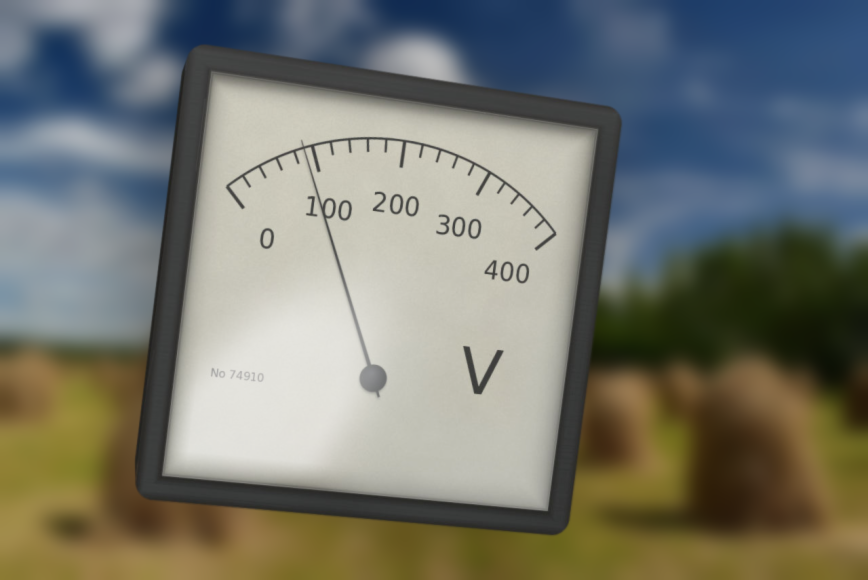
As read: 90
